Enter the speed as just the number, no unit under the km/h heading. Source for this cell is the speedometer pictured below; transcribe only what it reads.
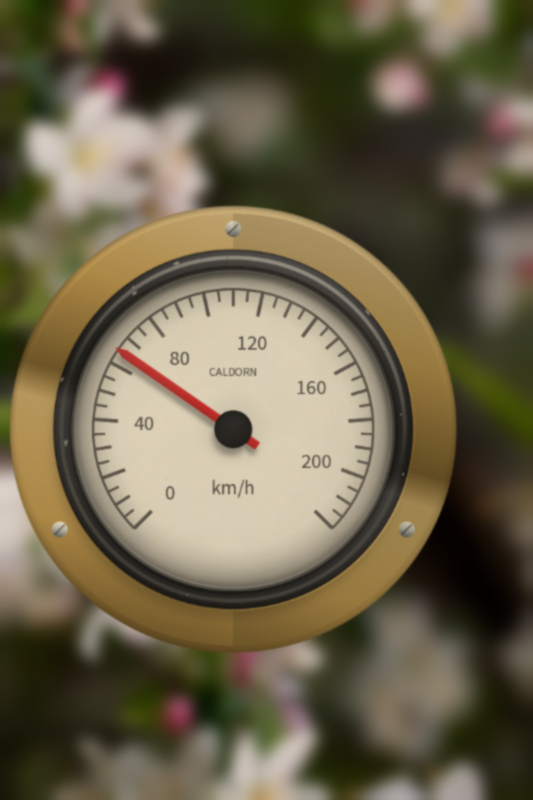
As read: 65
